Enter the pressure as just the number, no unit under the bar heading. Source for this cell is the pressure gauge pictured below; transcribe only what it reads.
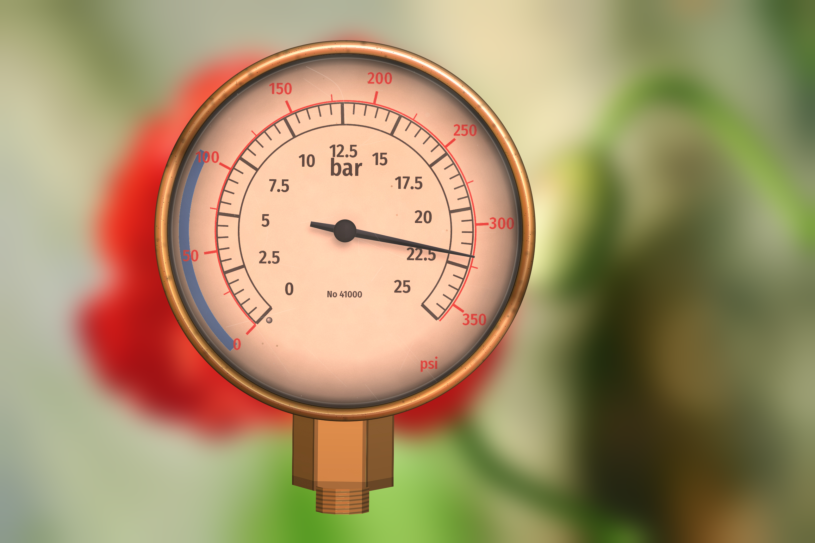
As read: 22
